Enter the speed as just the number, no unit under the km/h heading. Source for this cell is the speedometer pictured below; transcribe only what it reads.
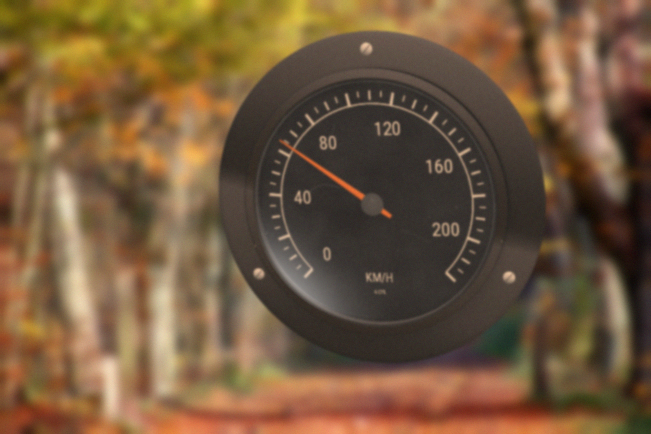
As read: 65
